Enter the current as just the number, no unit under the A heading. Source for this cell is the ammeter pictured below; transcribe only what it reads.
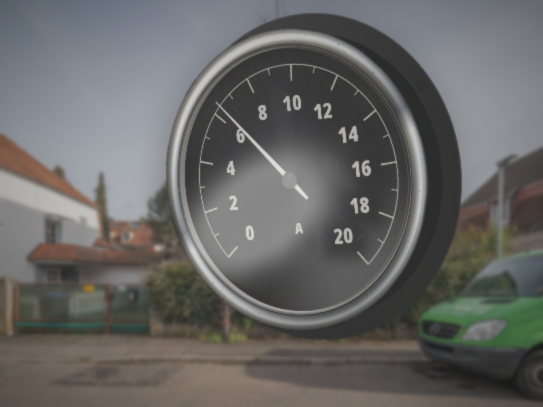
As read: 6.5
